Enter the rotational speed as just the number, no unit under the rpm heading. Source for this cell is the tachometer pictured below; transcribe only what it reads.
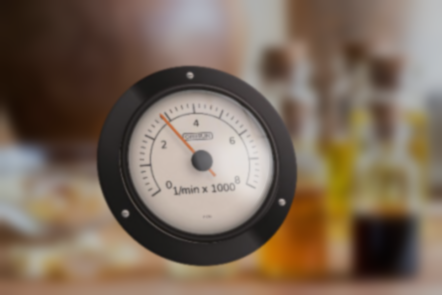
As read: 2800
